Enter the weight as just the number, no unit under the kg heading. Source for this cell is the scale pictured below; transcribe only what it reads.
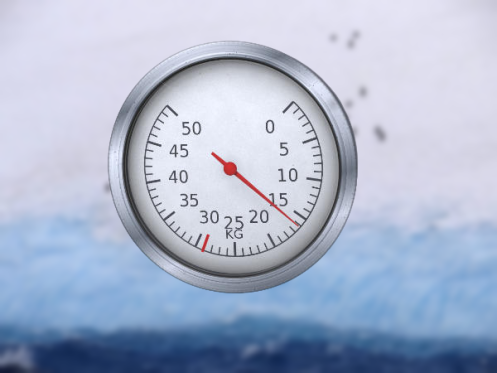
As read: 16
